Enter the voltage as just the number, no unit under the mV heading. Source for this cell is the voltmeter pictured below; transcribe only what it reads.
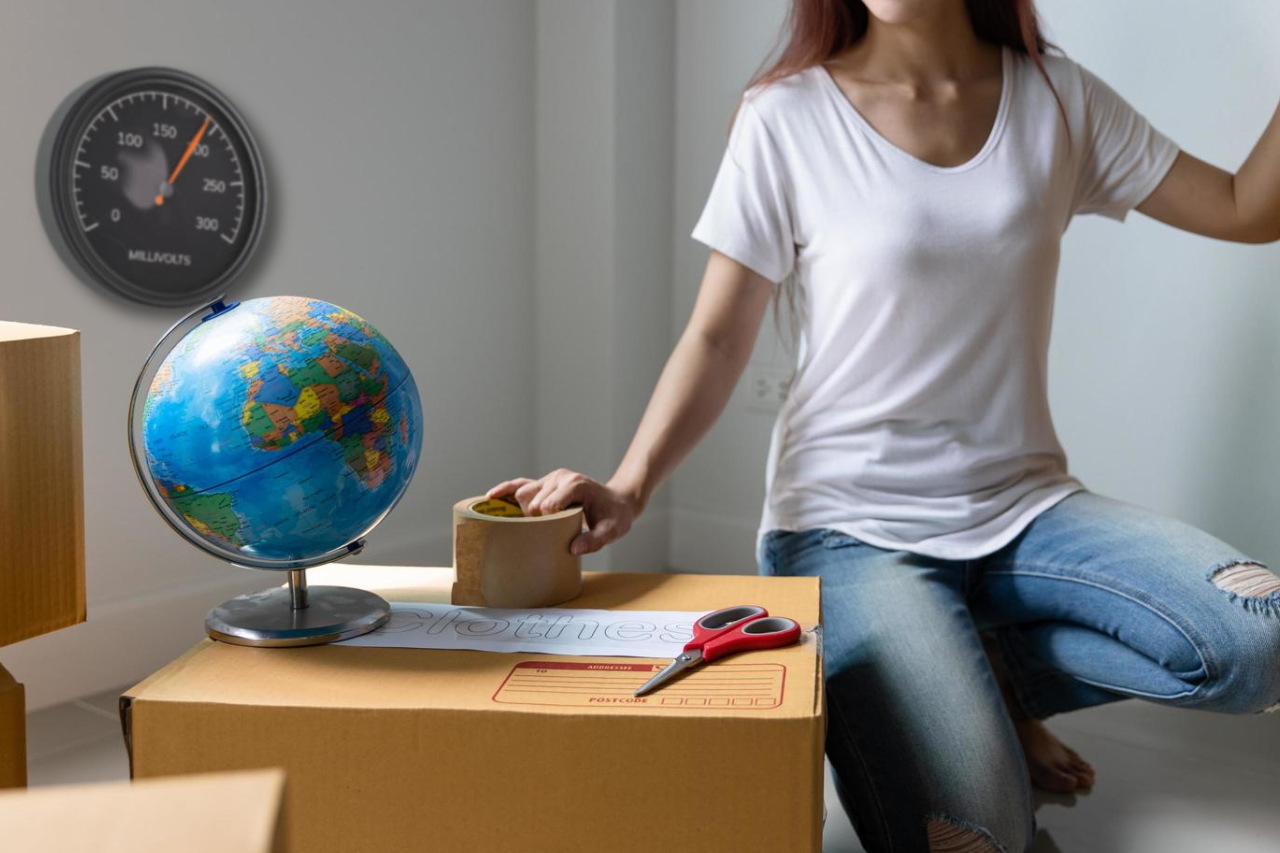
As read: 190
